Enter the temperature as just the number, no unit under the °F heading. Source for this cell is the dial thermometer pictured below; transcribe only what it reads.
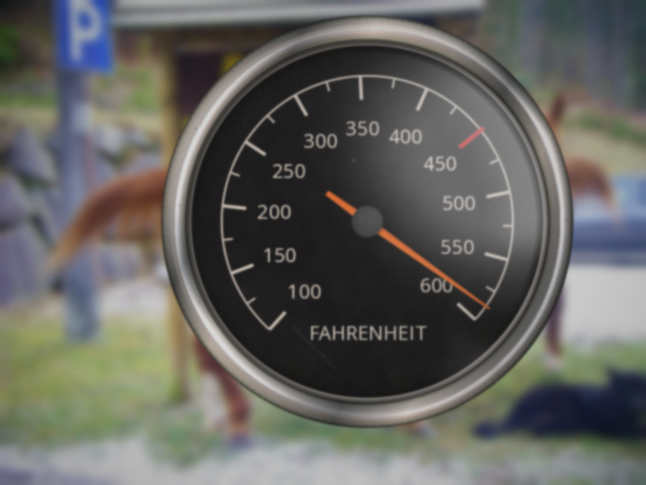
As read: 587.5
